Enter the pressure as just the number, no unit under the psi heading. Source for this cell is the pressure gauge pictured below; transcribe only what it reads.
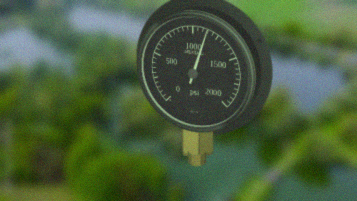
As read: 1150
